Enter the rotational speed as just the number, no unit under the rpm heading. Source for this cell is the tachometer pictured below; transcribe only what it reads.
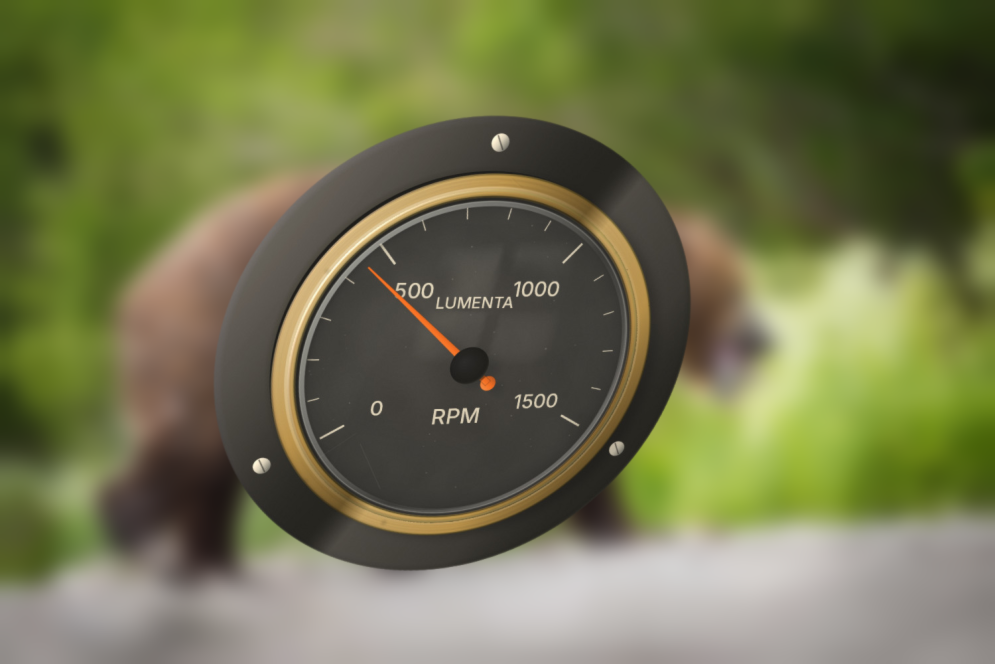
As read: 450
